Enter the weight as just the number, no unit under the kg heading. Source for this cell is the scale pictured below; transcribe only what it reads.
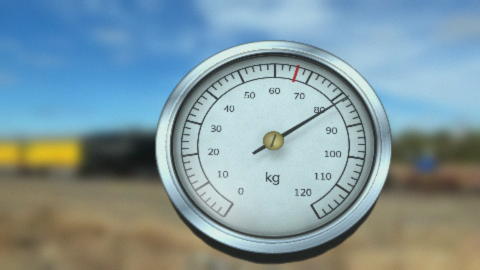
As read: 82
